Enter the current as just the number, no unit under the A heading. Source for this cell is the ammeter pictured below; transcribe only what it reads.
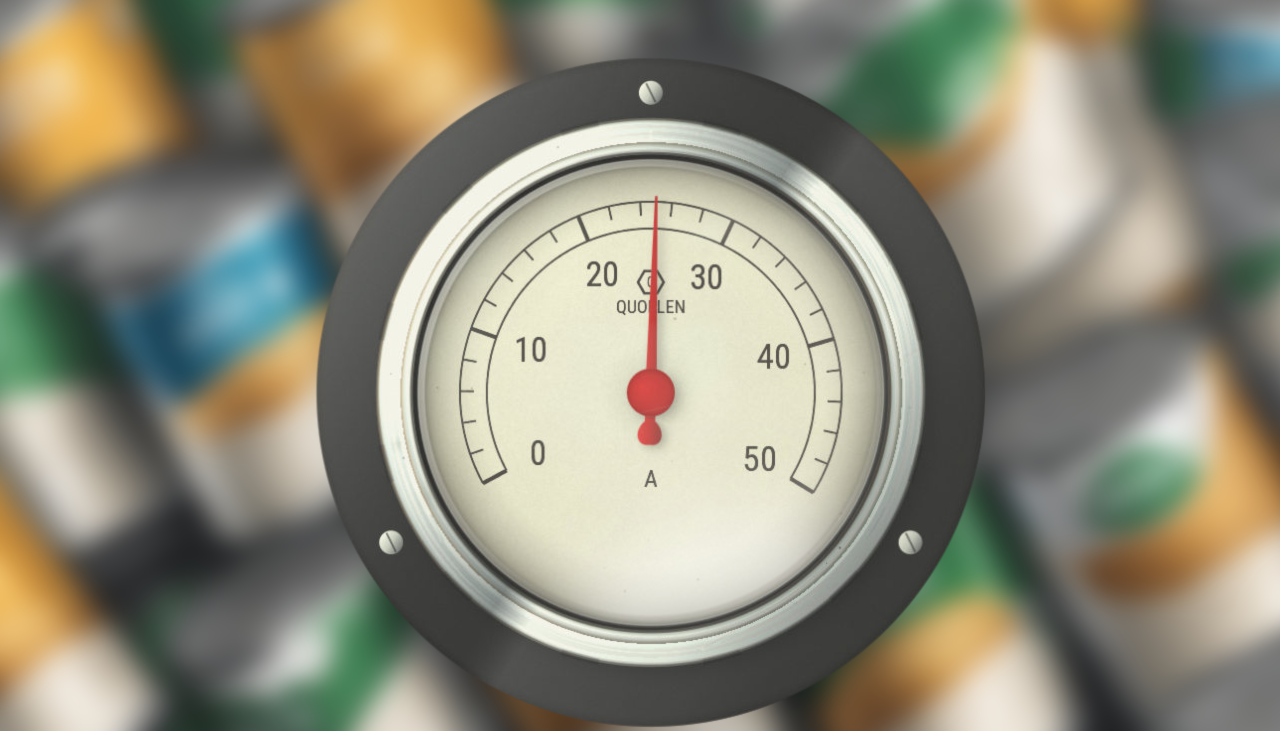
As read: 25
